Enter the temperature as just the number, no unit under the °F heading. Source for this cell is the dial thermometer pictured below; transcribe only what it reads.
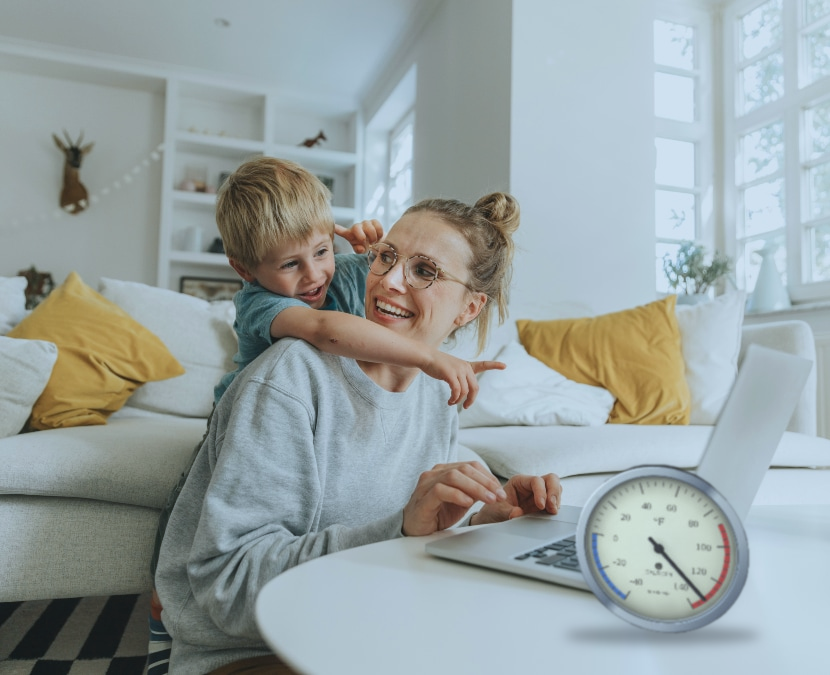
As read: 132
